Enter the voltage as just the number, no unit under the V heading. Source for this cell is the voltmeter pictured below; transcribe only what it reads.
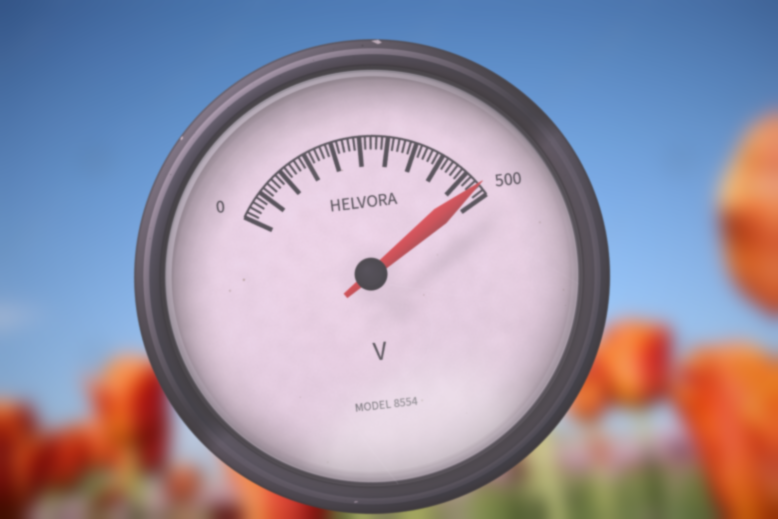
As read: 480
